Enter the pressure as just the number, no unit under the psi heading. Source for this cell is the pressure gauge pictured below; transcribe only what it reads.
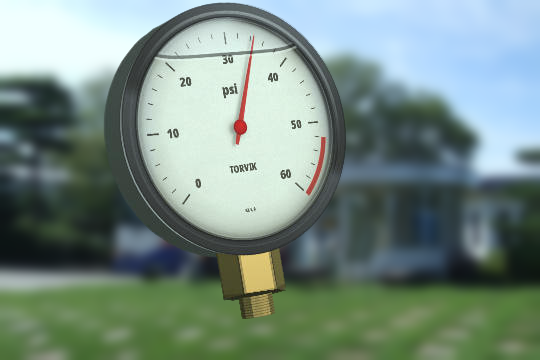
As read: 34
